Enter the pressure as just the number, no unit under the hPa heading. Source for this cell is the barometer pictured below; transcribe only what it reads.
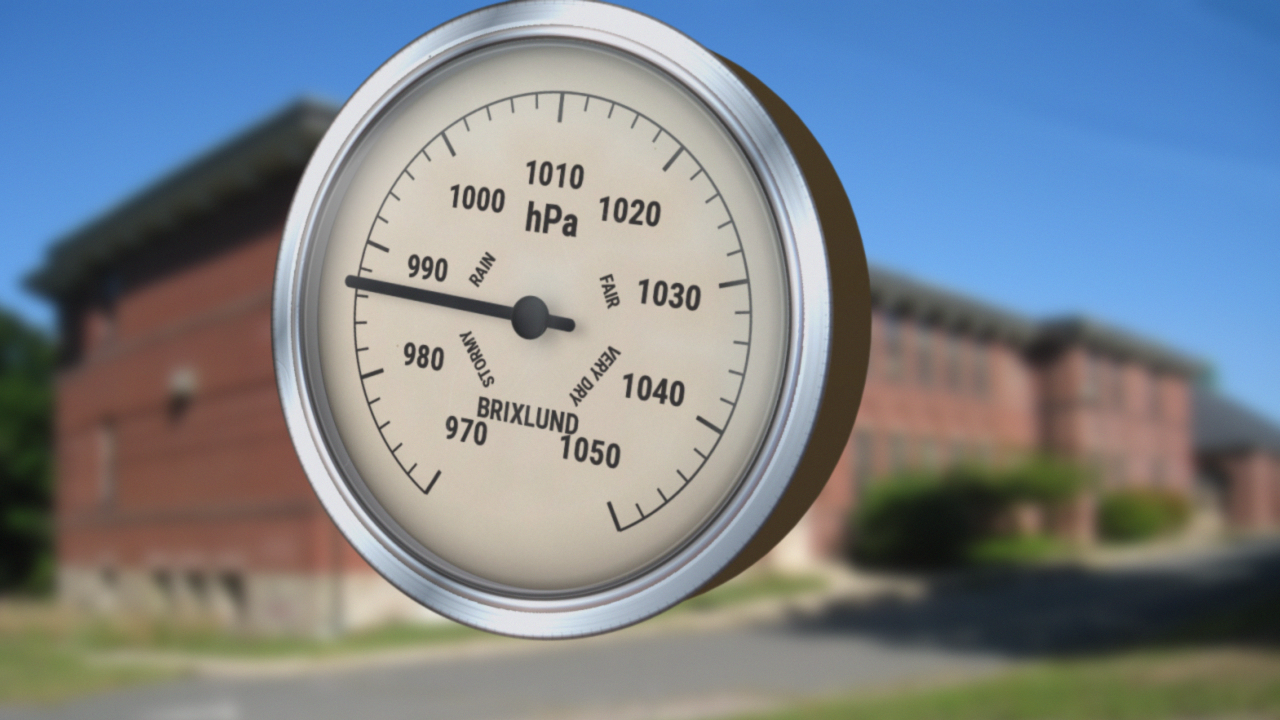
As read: 987
